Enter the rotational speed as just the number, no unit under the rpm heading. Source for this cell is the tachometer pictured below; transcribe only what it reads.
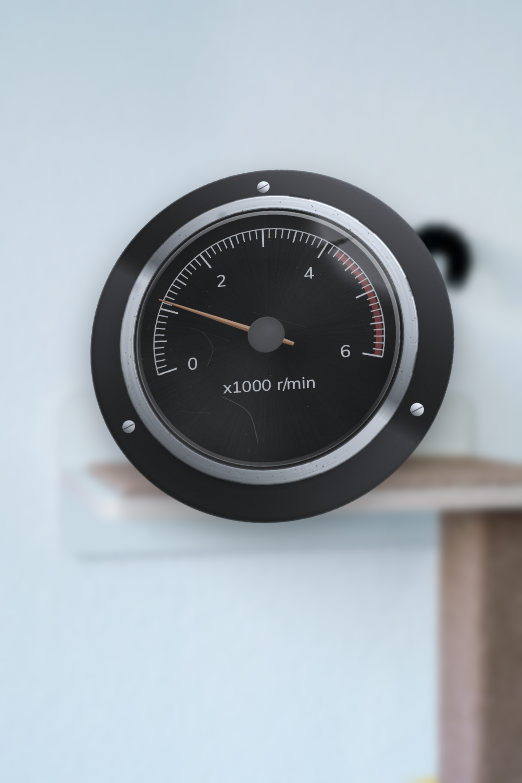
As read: 1100
